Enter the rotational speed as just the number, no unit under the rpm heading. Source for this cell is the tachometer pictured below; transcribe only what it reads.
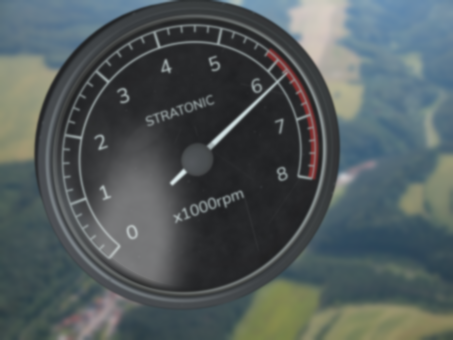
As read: 6200
